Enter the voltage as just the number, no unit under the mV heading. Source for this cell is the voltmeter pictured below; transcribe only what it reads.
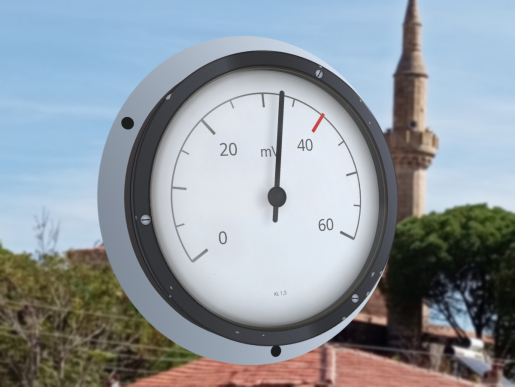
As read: 32.5
